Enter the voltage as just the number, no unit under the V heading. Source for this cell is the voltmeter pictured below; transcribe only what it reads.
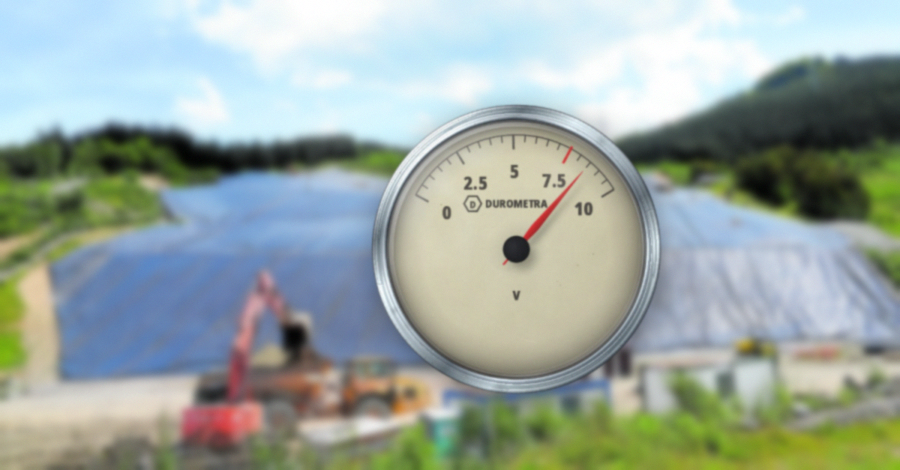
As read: 8.5
